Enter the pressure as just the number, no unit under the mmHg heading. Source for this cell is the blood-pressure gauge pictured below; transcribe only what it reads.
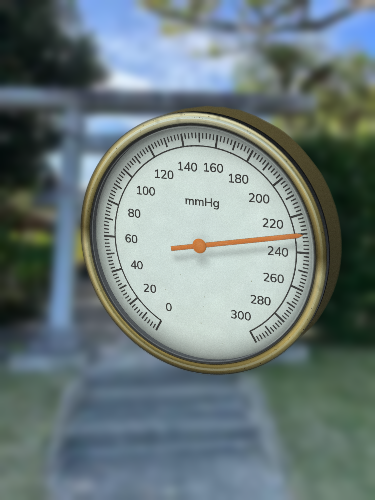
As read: 230
